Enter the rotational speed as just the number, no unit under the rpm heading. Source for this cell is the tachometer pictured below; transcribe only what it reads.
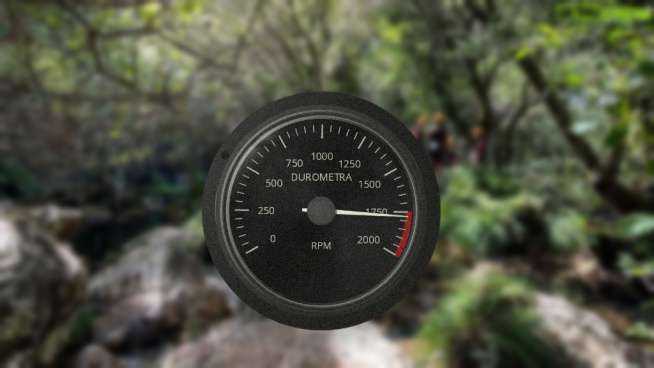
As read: 1775
